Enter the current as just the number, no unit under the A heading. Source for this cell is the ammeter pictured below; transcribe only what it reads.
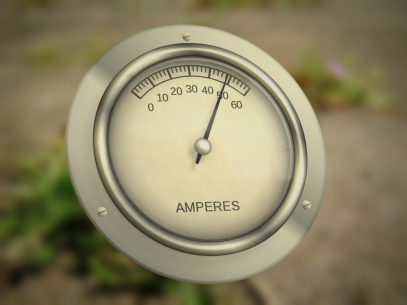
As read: 48
